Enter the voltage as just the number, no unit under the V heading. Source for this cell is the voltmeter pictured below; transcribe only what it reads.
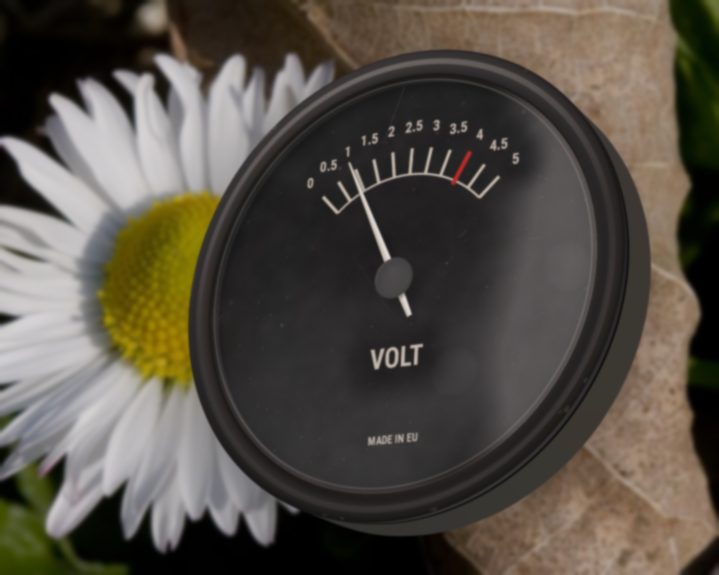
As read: 1
